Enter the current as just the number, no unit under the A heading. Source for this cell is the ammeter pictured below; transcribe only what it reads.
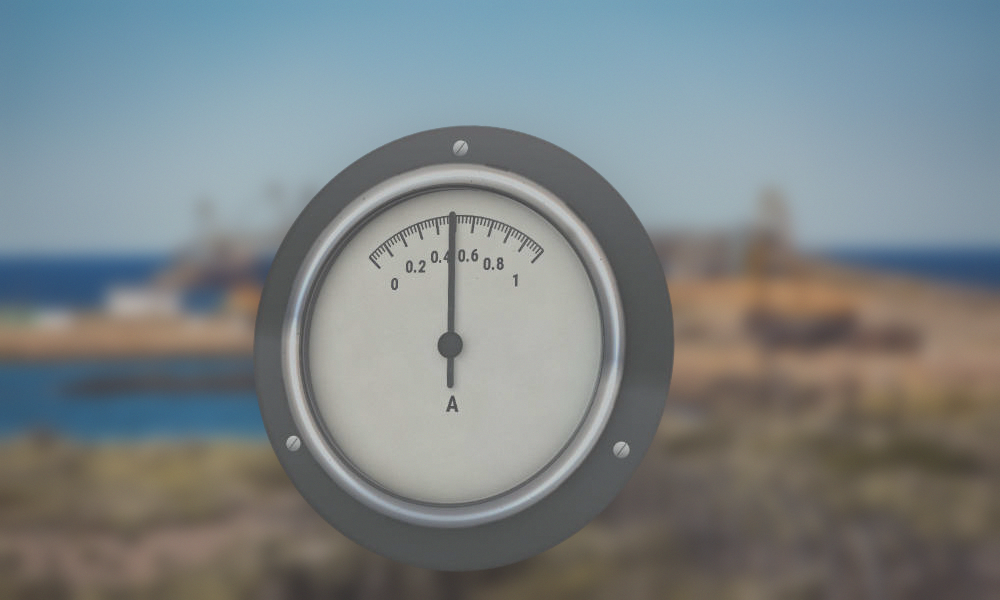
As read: 0.5
